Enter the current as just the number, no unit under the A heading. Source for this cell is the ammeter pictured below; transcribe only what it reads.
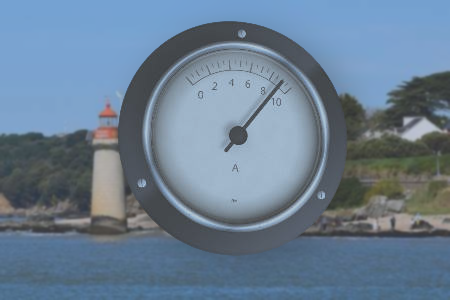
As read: 9
